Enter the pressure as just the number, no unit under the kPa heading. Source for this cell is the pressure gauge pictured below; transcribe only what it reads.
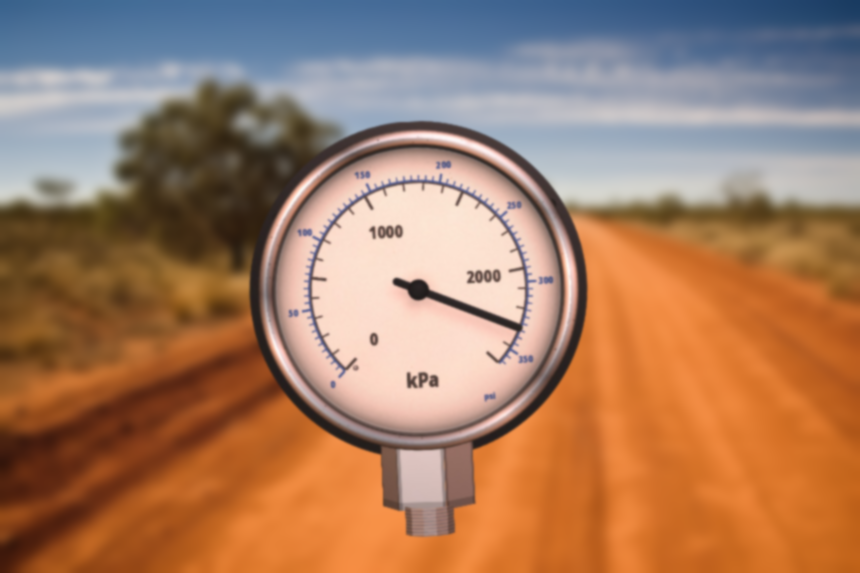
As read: 2300
